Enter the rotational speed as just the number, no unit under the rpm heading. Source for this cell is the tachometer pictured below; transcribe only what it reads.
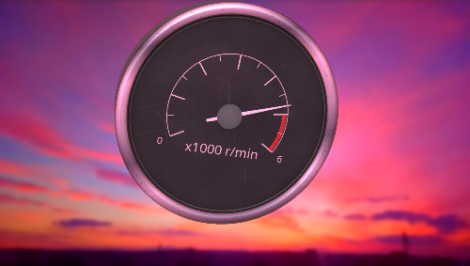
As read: 4750
